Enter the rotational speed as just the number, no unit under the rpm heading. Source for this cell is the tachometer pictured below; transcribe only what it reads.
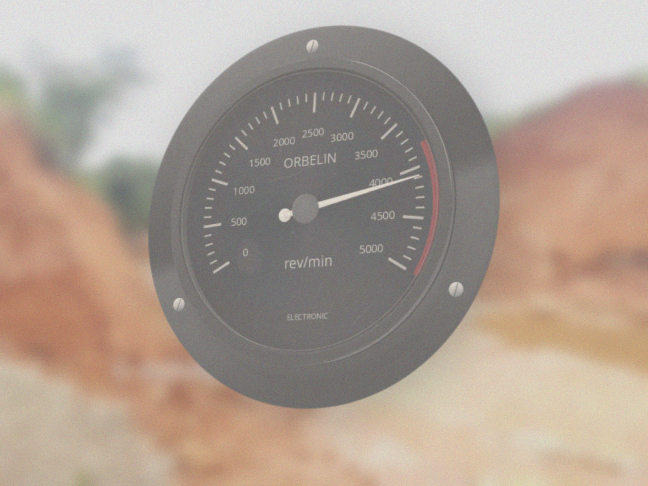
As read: 4100
